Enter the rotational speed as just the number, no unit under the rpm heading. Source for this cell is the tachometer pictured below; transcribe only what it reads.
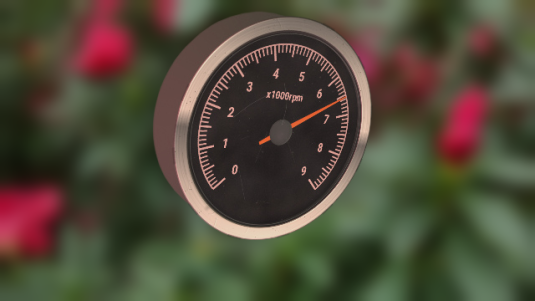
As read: 6500
